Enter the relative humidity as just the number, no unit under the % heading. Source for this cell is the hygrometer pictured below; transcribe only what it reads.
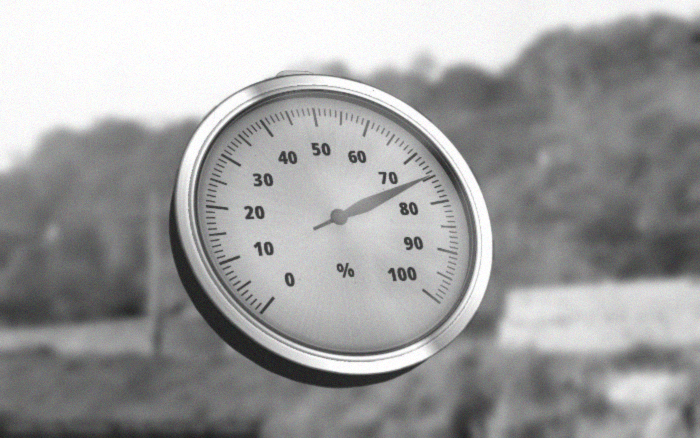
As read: 75
